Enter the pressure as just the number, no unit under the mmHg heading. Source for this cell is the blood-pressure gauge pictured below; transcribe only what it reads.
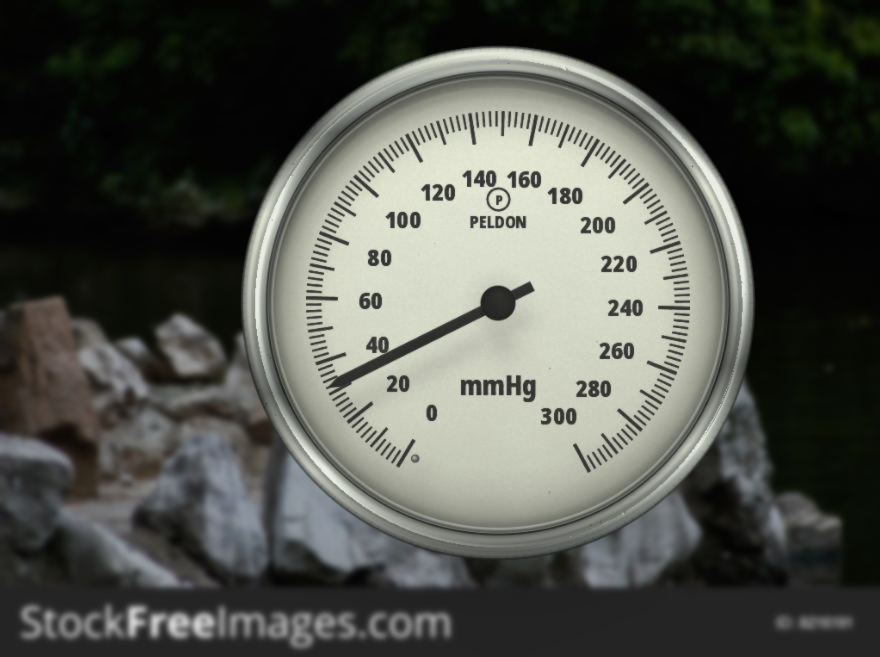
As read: 32
